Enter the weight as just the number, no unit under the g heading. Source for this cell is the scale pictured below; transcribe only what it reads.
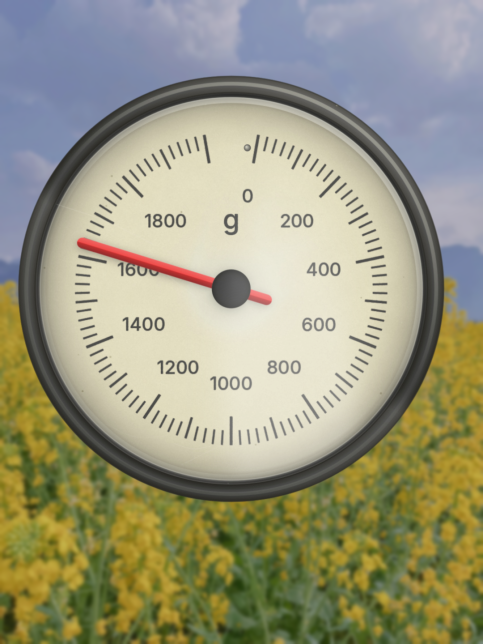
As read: 1630
